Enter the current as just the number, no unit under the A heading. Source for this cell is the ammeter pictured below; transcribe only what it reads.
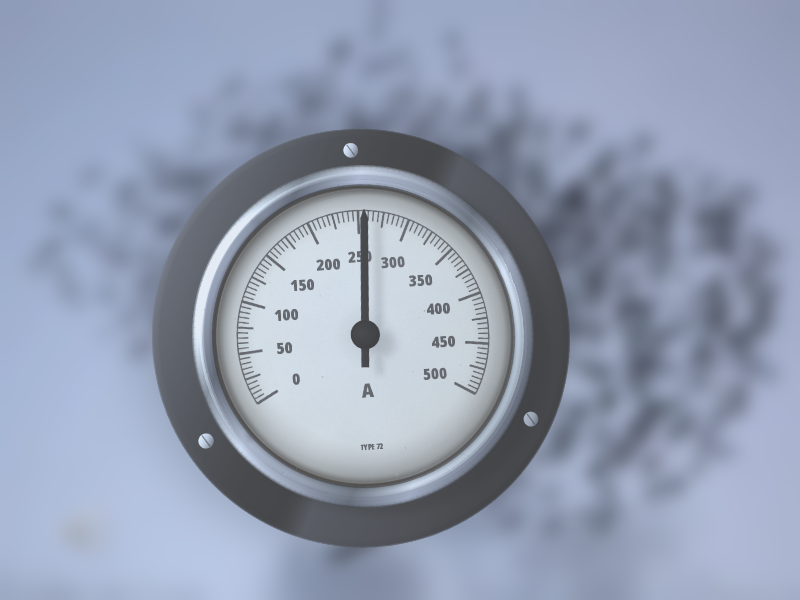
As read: 255
